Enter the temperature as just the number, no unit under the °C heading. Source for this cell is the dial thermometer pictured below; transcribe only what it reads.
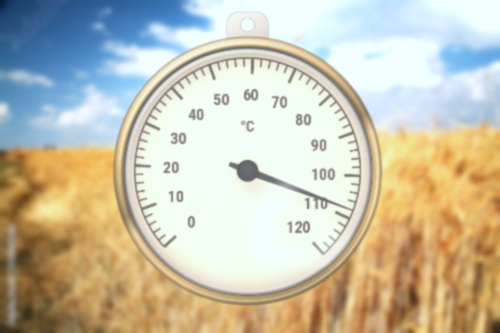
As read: 108
